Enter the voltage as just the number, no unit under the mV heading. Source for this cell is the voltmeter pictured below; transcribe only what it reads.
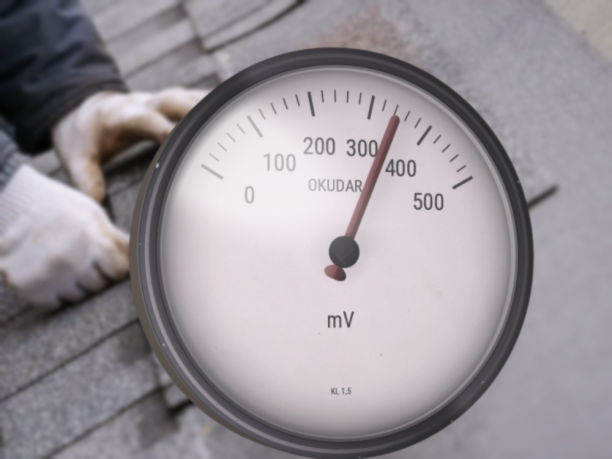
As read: 340
